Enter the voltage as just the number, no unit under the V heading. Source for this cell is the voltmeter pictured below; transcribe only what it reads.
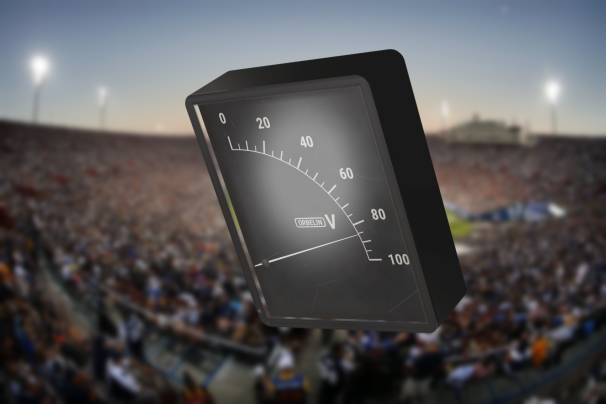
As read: 85
